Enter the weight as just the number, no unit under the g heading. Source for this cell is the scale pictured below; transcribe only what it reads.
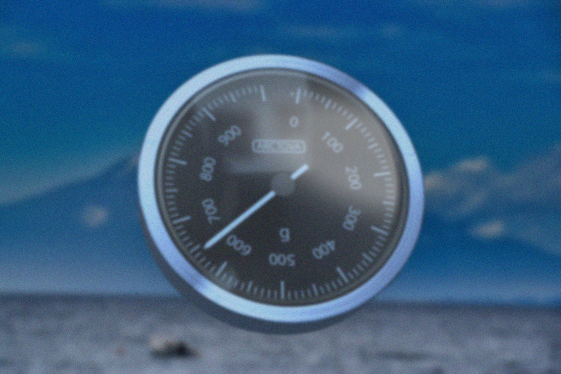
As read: 640
